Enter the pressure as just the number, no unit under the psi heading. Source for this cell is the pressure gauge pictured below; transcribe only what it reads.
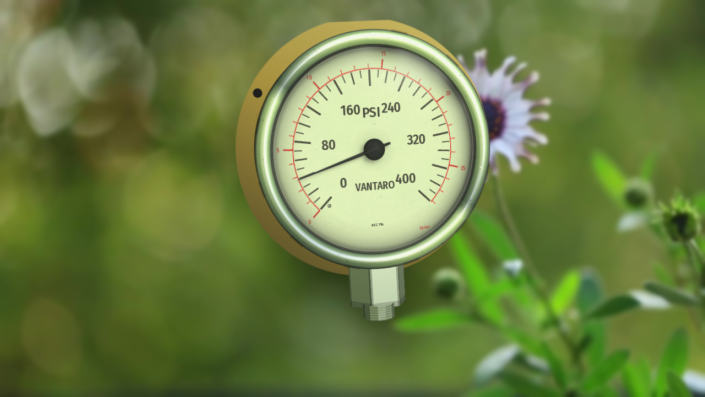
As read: 40
